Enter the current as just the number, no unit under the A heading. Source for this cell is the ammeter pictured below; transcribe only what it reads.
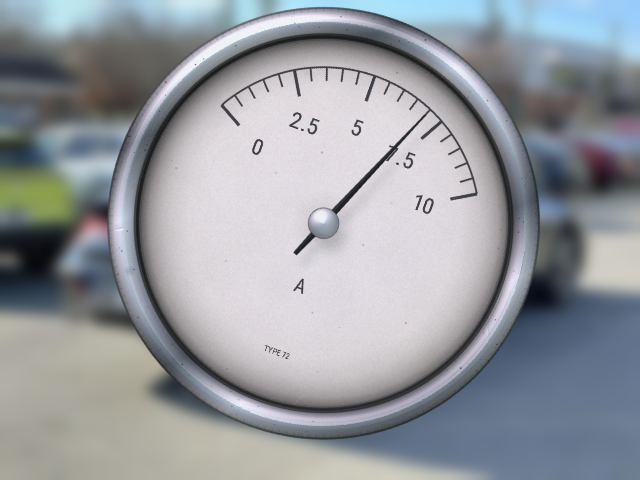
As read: 7
